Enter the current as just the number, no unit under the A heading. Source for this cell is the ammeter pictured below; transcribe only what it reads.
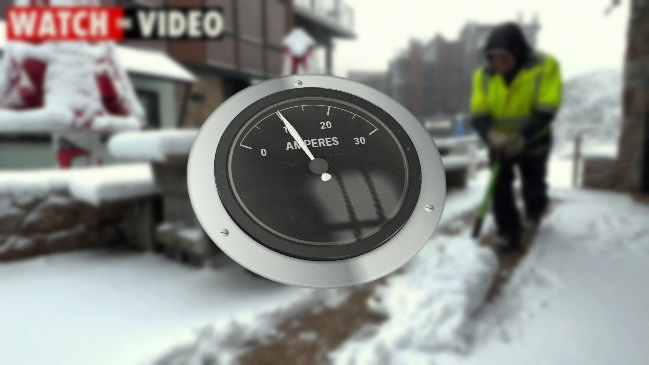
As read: 10
